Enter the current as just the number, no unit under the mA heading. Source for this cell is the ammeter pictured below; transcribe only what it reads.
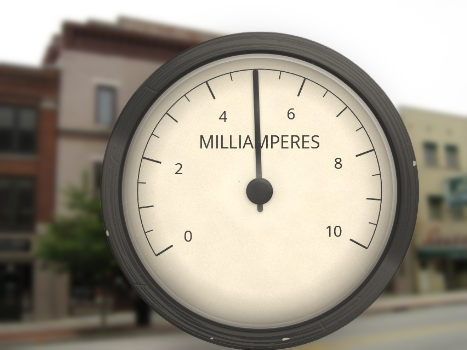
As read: 5
